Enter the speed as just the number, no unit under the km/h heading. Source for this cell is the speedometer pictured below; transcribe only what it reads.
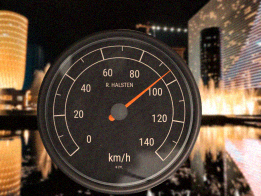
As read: 95
